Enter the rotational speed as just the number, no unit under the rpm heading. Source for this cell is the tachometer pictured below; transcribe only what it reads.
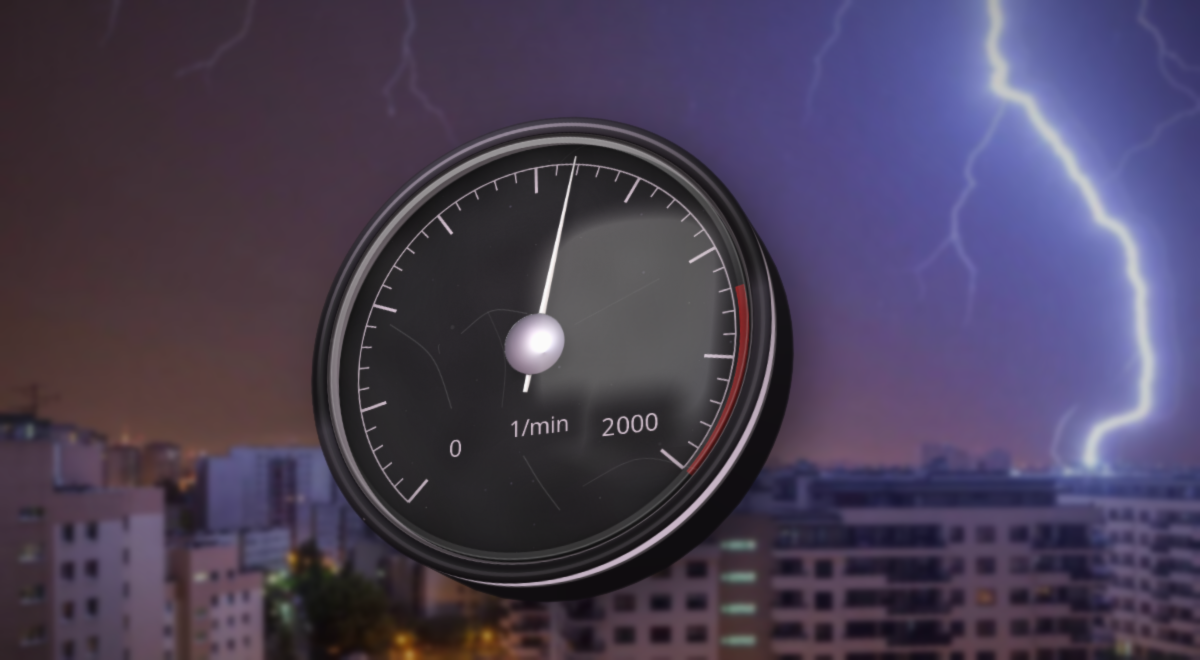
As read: 1100
